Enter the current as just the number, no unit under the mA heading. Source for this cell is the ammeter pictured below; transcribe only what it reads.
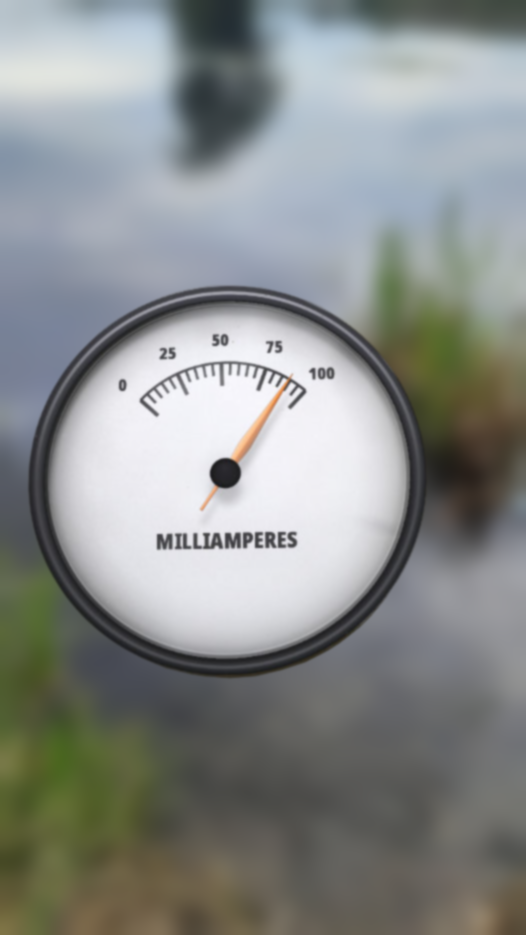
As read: 90
